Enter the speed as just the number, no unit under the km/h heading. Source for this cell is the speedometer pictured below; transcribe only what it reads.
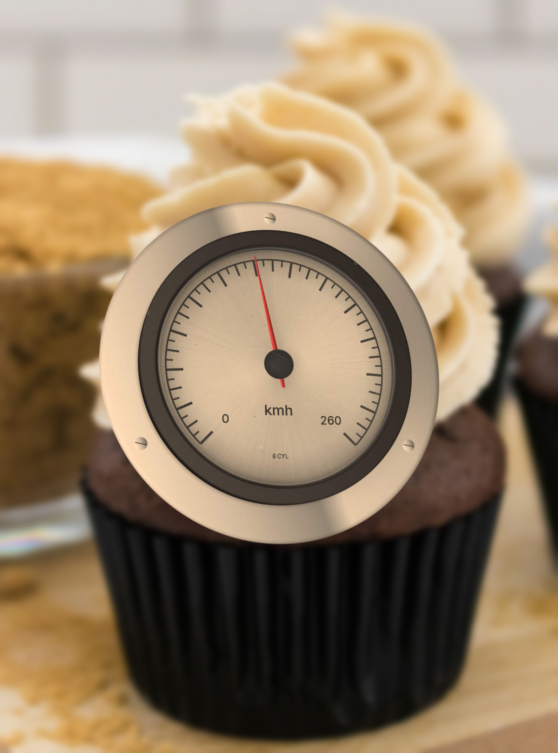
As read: 120
